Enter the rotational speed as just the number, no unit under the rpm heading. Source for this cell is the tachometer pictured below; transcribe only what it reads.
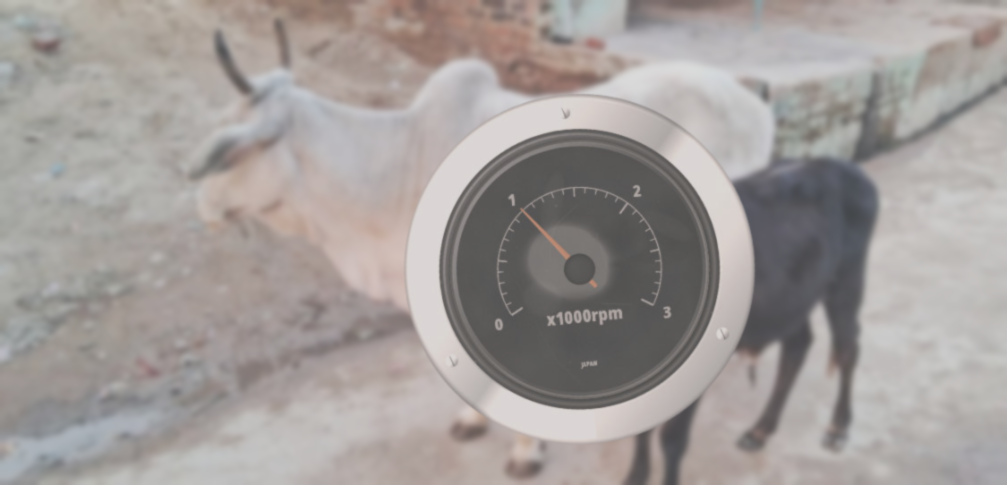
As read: 1000
